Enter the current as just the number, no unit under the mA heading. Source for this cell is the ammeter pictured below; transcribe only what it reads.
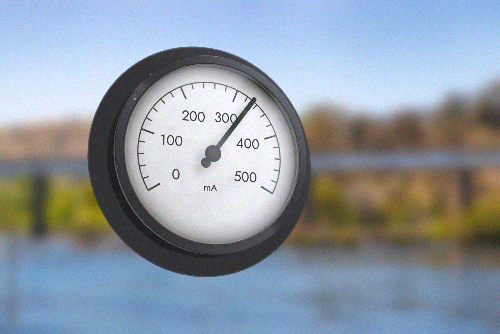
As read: 330
